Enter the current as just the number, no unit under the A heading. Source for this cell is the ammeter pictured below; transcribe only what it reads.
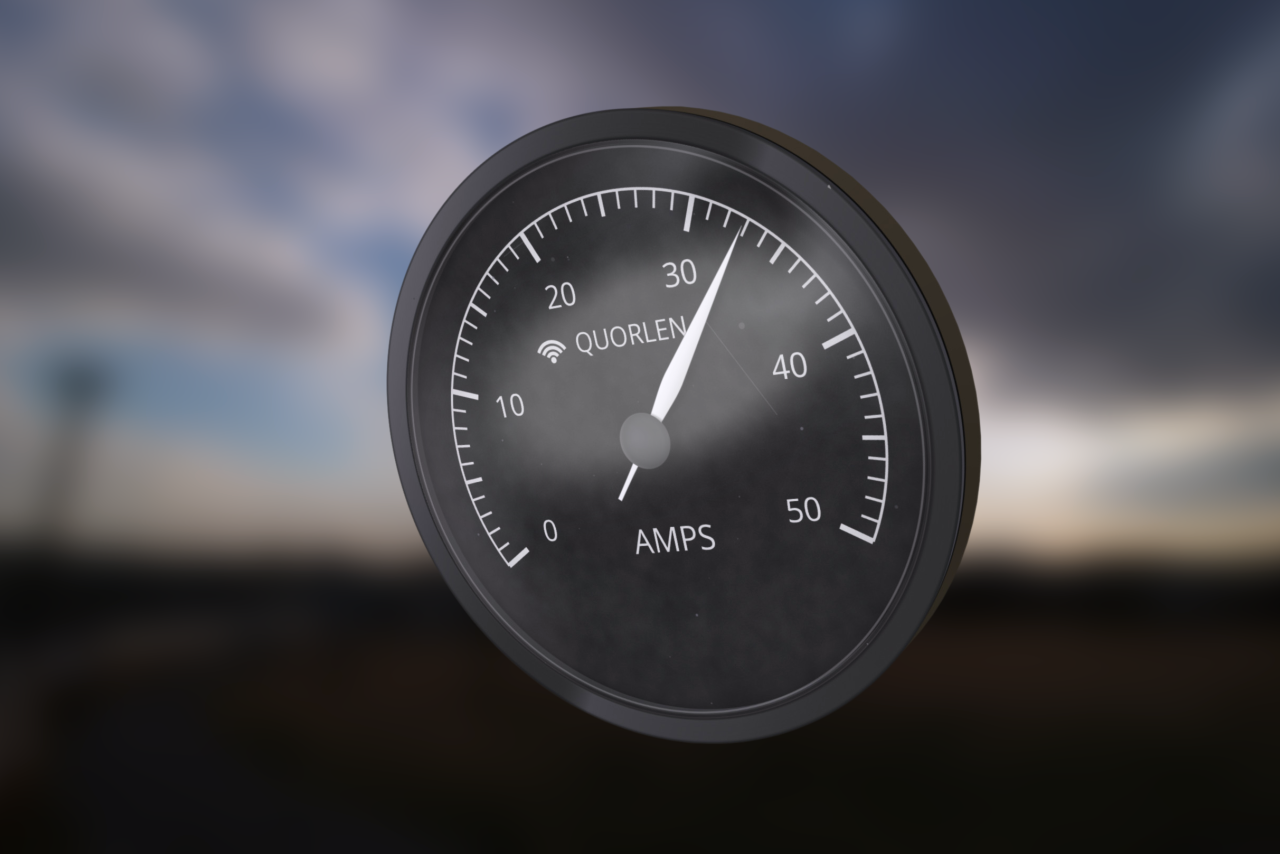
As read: 33
